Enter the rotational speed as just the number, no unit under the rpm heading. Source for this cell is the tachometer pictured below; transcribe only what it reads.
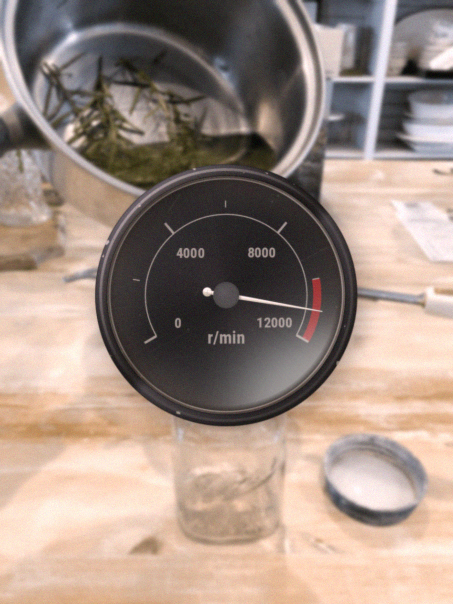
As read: 11000
